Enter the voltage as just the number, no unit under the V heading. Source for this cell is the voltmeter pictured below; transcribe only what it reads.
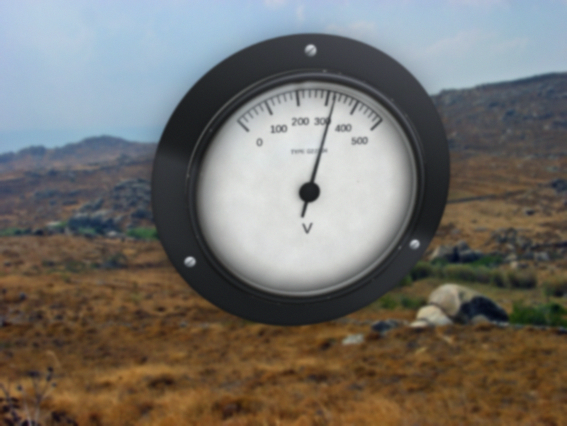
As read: 320
